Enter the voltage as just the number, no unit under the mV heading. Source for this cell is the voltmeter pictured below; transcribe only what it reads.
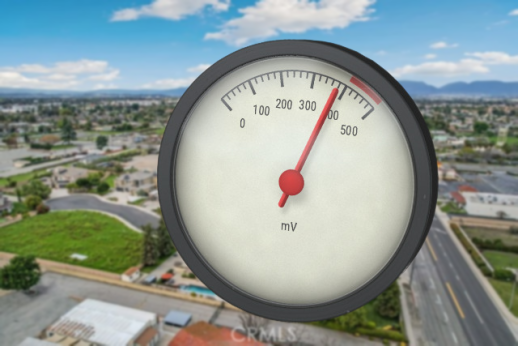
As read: 380
